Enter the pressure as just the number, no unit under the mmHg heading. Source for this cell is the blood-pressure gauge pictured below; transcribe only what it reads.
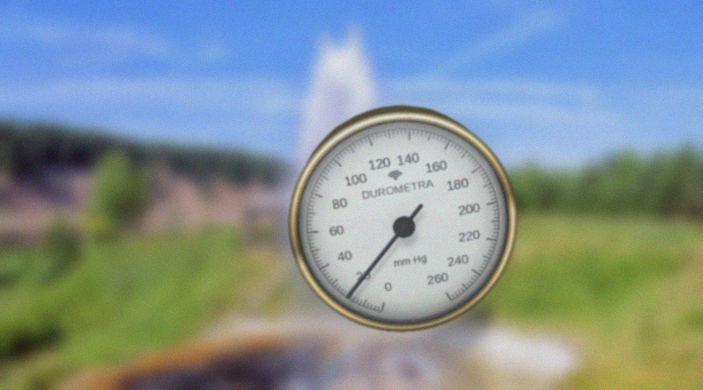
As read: 20
